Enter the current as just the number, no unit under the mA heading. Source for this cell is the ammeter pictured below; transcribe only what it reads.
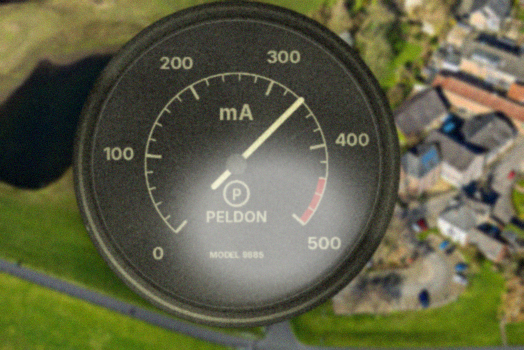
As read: 340
